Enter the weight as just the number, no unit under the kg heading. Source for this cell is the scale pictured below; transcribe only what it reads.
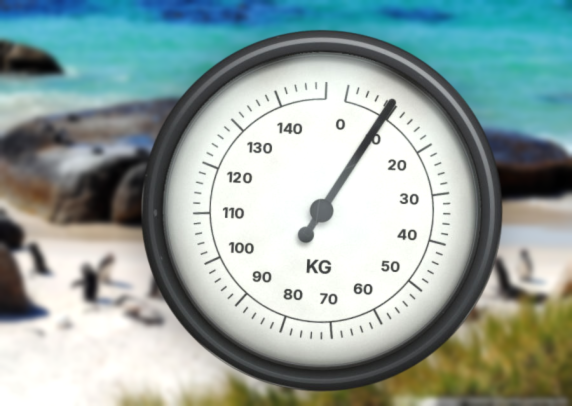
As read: 9
